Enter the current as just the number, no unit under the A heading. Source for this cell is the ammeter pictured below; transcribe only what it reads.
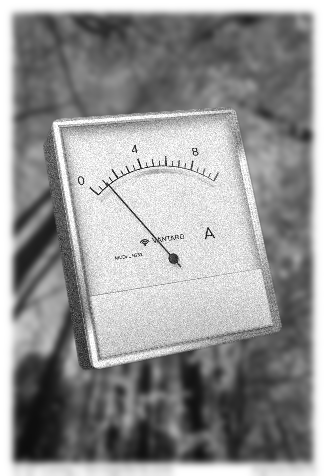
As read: 1
